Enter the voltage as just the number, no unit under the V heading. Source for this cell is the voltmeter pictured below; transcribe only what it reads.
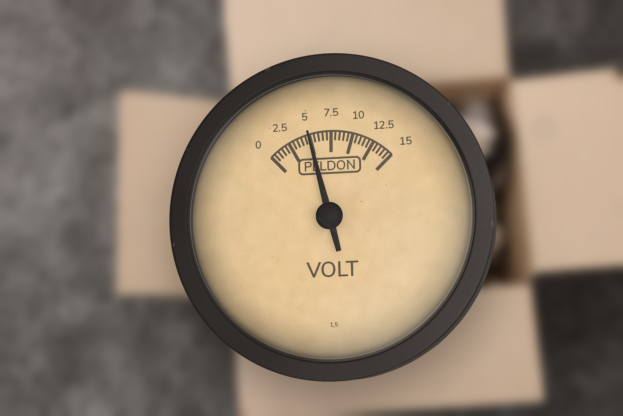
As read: 5
